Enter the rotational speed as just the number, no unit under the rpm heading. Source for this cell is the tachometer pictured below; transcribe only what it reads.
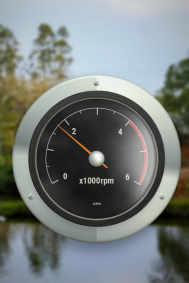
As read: 1750
